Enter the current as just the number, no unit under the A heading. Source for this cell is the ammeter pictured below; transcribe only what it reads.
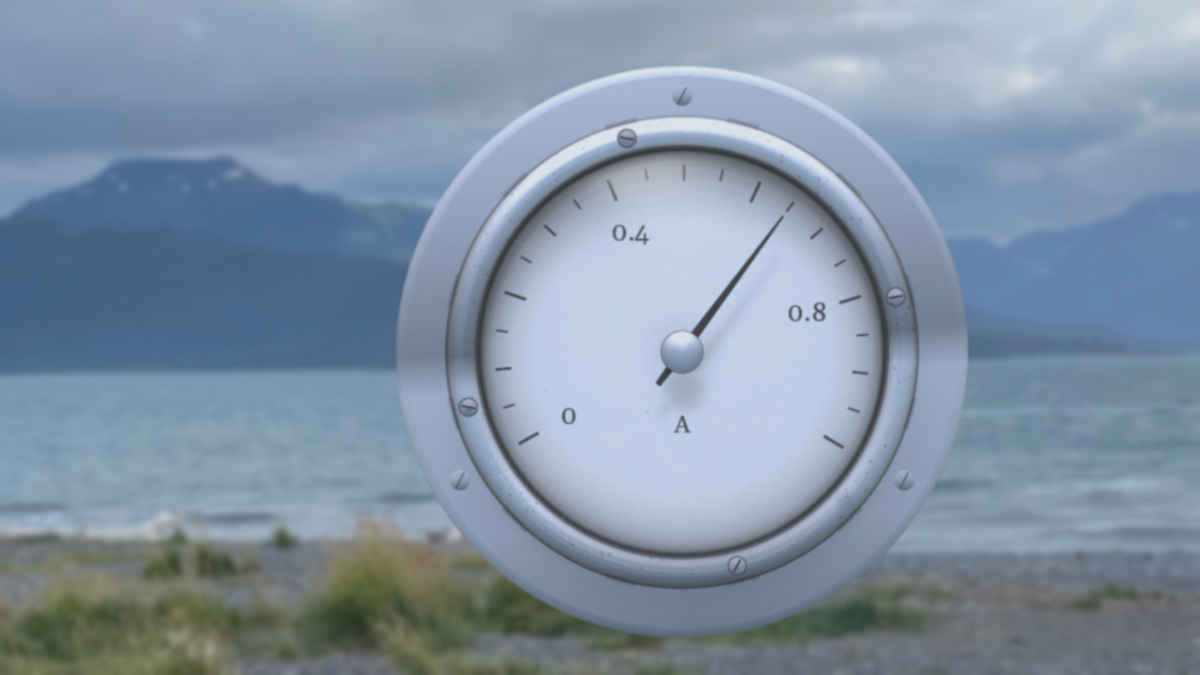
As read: 0.65
